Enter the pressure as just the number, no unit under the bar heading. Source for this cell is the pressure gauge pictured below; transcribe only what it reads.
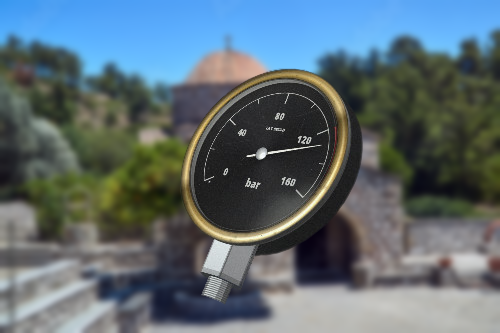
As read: 130
